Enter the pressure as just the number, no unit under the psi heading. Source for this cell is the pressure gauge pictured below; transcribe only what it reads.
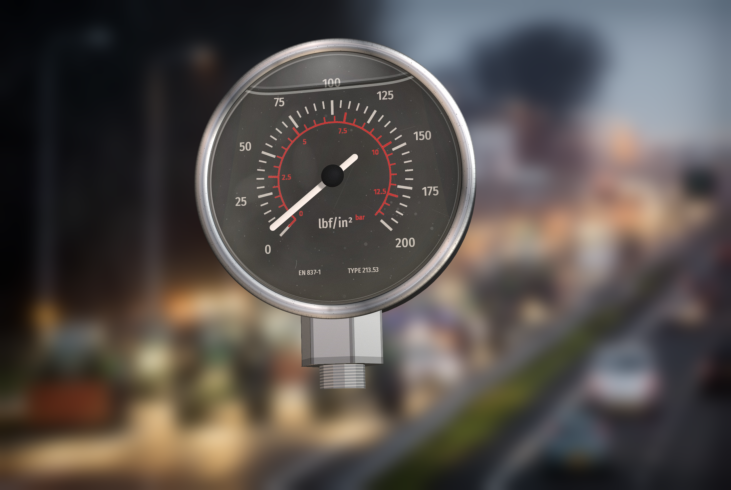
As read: 5
